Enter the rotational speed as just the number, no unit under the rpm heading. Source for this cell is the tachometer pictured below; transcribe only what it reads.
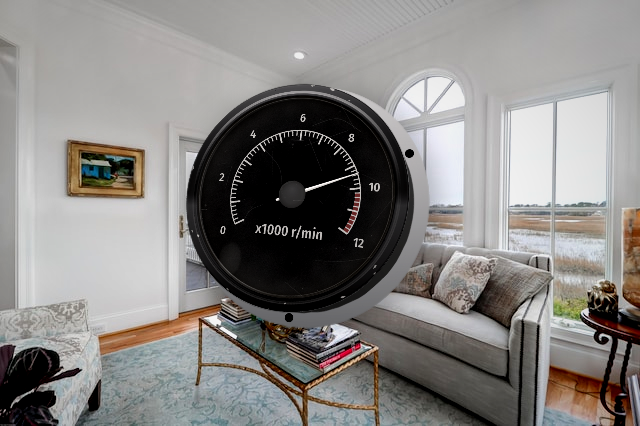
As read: 9400
